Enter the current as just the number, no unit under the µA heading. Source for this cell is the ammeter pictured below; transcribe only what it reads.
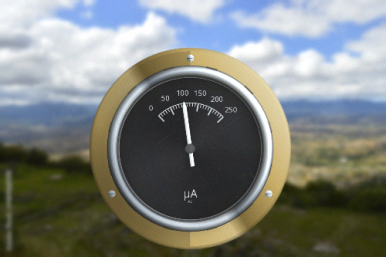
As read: 100
